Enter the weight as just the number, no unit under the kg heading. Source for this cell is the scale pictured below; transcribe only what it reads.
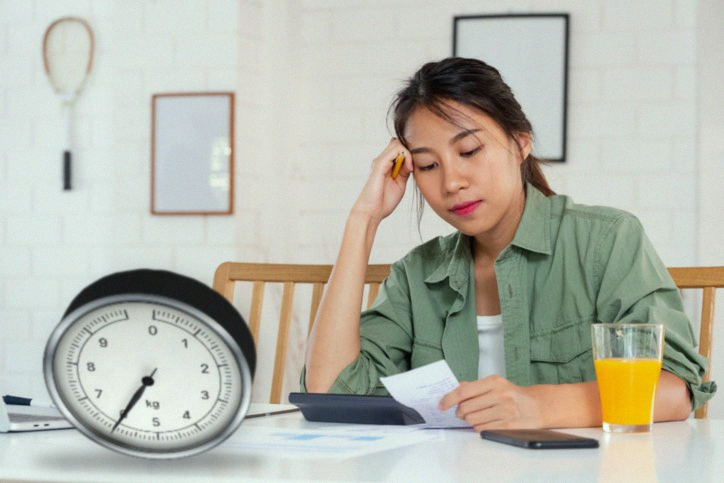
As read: 6
